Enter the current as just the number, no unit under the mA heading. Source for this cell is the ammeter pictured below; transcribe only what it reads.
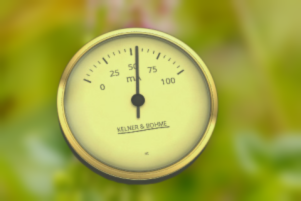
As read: 55
